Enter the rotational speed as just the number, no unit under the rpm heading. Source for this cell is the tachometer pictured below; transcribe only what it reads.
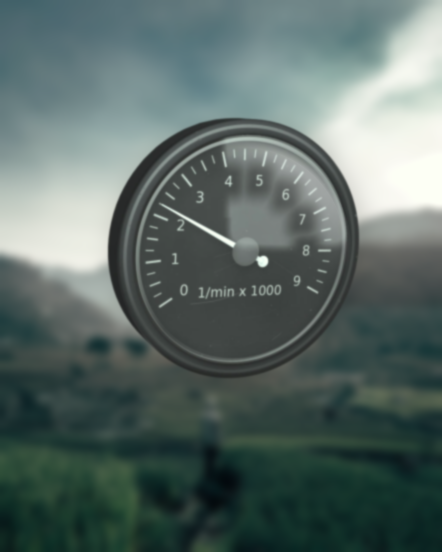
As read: 2250
